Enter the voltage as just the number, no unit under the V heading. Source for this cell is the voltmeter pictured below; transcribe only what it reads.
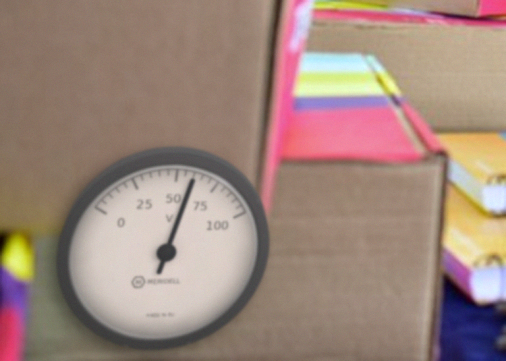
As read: 60
